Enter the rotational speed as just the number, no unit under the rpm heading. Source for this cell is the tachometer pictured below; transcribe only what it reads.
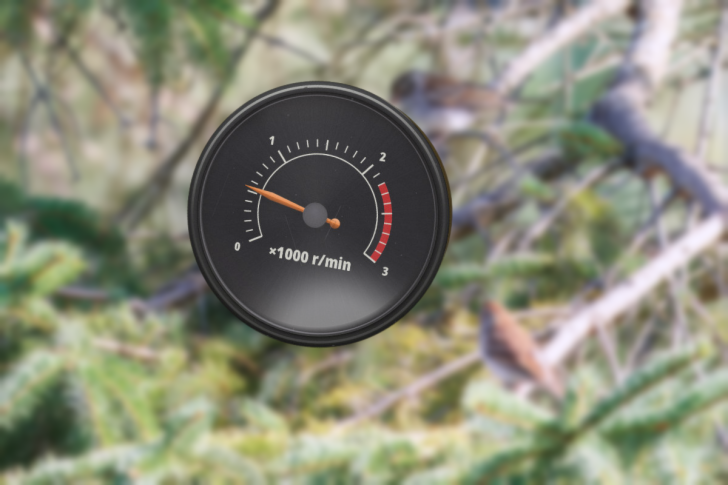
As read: 550
